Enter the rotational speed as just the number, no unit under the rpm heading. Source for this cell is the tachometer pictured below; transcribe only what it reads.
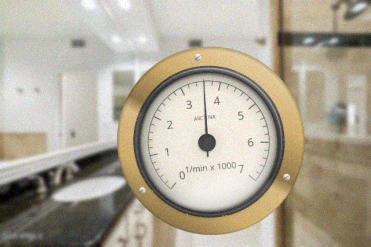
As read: 3600
